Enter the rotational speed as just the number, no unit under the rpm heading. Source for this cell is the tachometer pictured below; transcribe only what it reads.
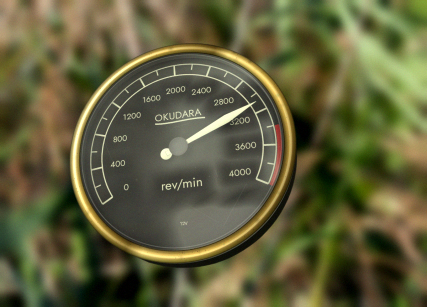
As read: 3100
